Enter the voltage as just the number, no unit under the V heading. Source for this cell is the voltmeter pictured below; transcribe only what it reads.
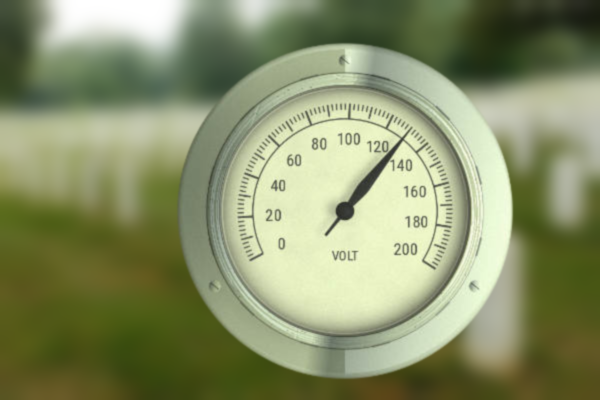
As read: 130
